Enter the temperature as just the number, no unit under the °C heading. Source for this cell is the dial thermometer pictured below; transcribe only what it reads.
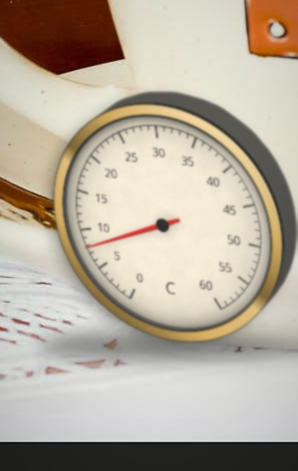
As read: 8
